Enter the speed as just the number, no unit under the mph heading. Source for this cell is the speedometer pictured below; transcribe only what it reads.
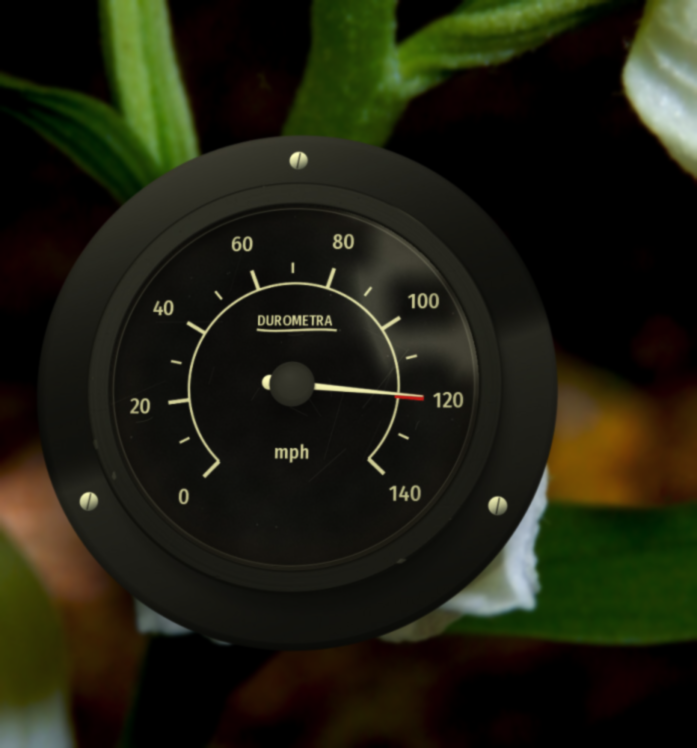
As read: 120
